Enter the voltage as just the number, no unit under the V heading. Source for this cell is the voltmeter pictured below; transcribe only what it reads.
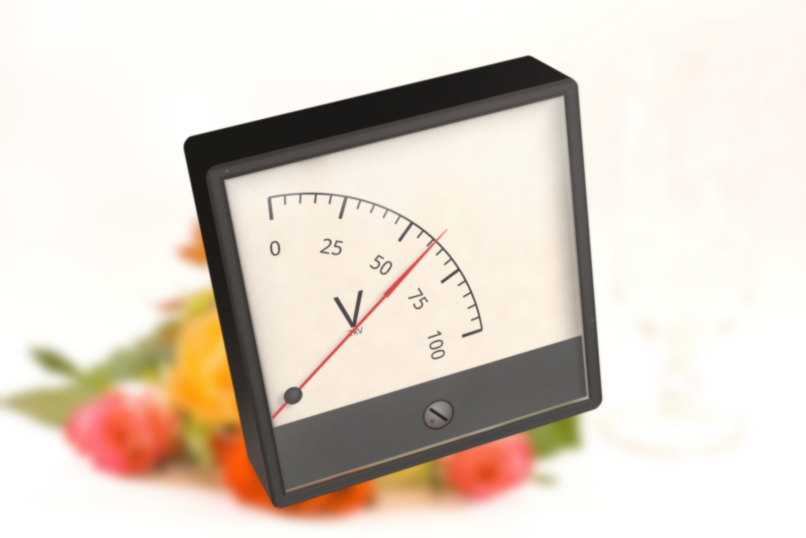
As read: 60
